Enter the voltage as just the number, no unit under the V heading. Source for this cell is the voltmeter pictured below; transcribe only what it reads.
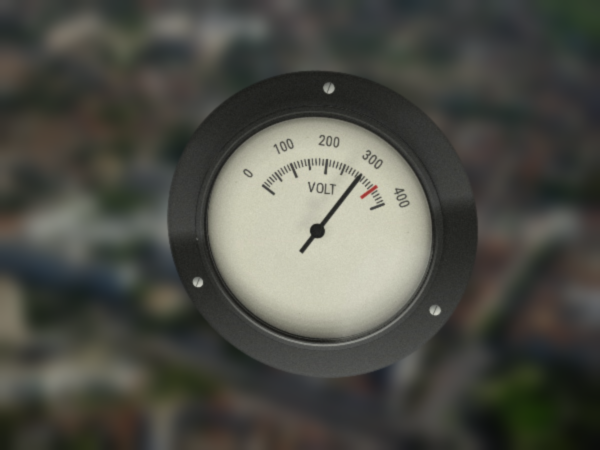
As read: 300
